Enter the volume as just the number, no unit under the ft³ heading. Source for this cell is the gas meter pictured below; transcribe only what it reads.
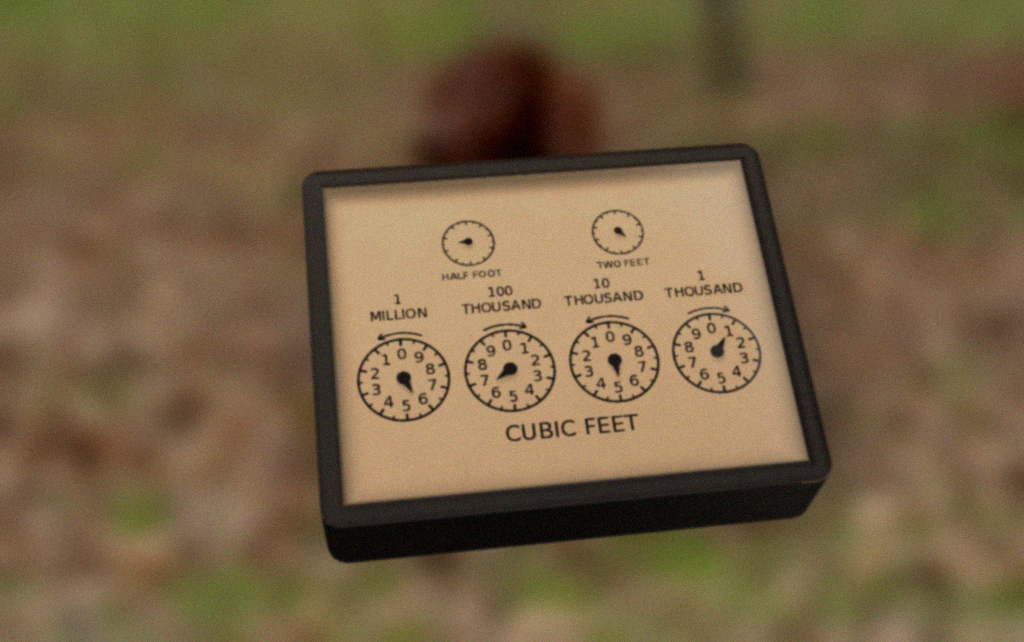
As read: 565100
